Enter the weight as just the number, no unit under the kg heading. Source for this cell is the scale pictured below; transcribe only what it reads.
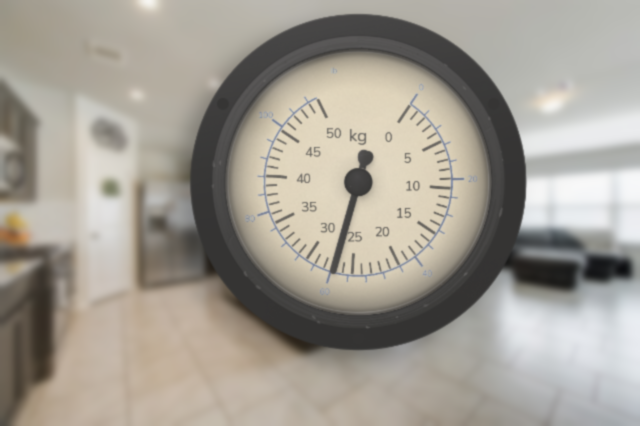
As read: 27
